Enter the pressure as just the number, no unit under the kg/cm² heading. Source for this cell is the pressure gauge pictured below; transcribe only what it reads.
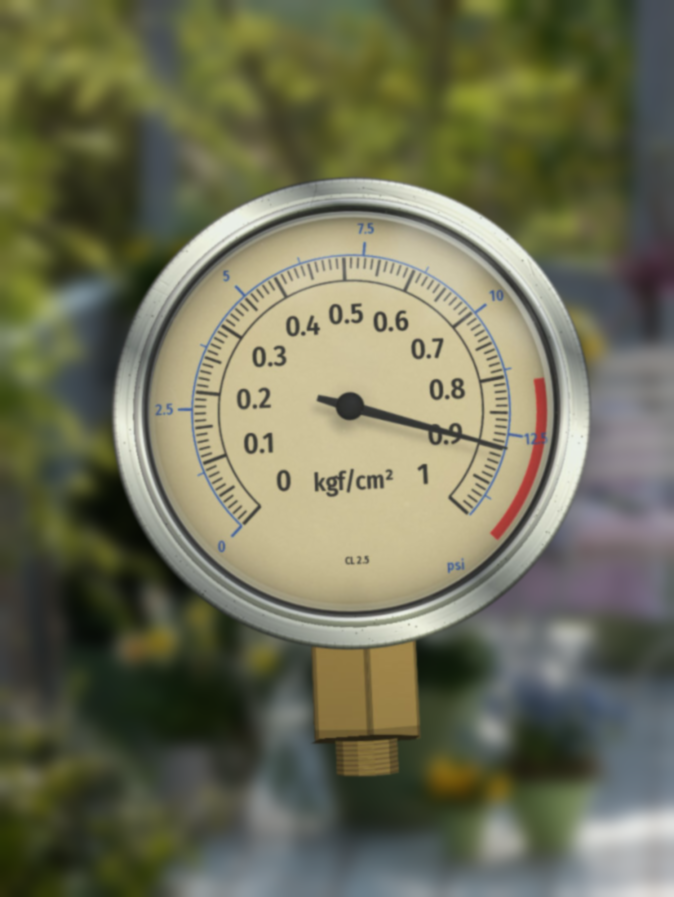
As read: 0.9
